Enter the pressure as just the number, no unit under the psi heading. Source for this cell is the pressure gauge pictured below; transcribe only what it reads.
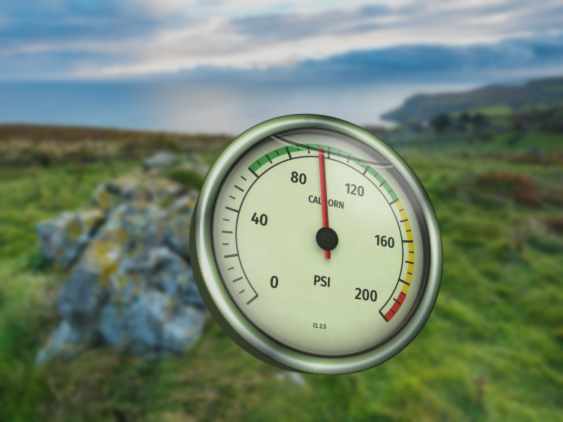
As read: 95
